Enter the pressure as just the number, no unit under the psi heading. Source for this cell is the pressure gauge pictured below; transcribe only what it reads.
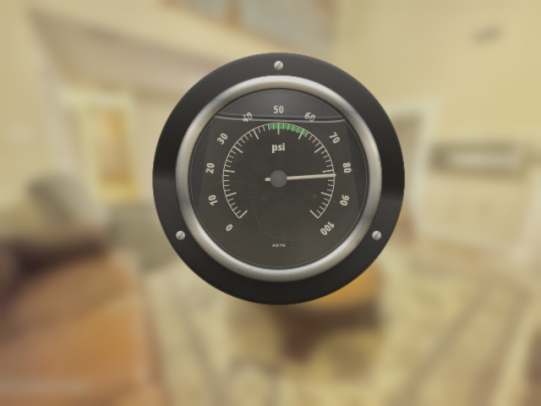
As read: 82
